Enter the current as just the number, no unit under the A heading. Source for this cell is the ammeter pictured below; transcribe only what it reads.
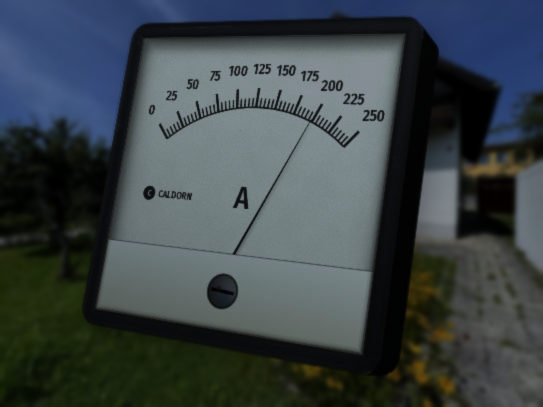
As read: 200
